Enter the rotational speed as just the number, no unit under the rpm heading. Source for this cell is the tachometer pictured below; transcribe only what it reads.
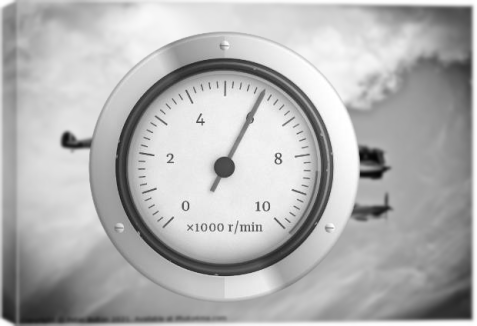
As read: 6000
